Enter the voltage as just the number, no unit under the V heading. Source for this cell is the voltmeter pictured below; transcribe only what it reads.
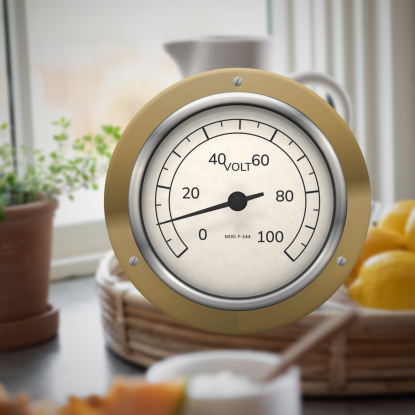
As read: 10
